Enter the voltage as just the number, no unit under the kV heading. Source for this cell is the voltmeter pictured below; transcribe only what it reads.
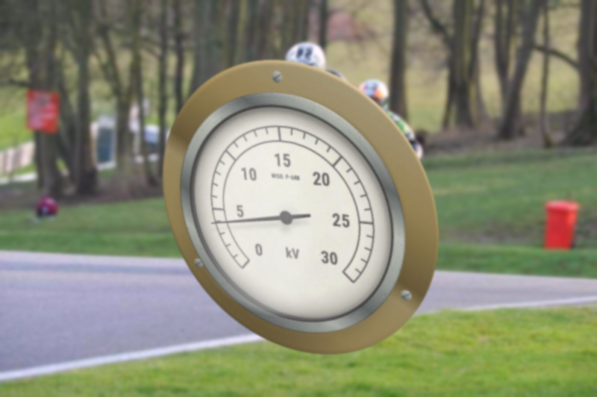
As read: 4
